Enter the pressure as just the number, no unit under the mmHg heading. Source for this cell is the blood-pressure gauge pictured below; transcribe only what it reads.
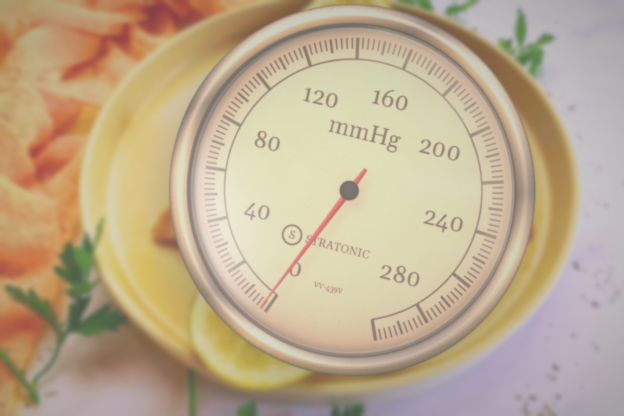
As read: 2
